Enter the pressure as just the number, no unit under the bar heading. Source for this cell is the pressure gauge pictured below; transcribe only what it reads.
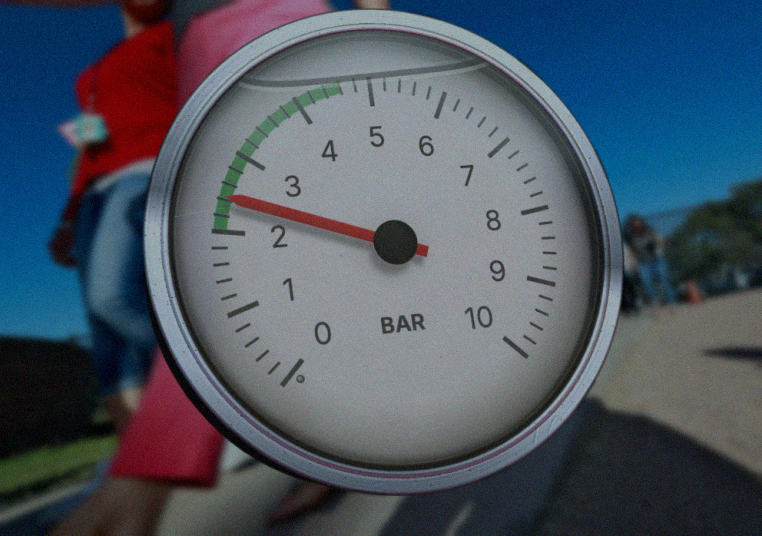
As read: 2.4
